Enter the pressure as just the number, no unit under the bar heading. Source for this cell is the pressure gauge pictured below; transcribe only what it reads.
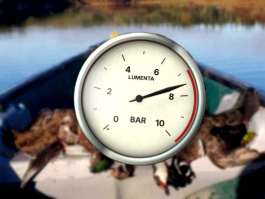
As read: 7.5
